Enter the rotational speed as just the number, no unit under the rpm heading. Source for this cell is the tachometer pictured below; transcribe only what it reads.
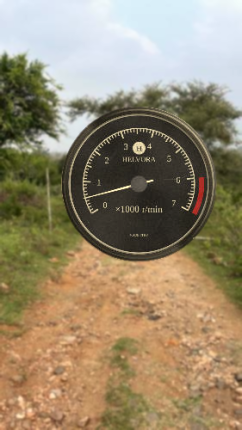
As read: 500
